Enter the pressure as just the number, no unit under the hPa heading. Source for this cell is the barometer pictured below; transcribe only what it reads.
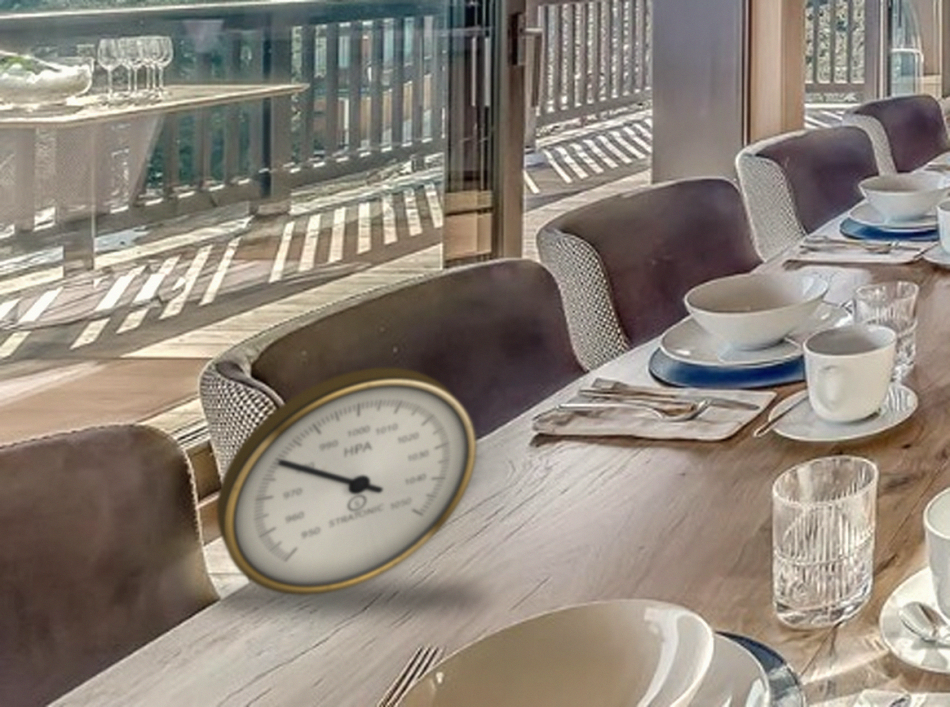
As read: 980
